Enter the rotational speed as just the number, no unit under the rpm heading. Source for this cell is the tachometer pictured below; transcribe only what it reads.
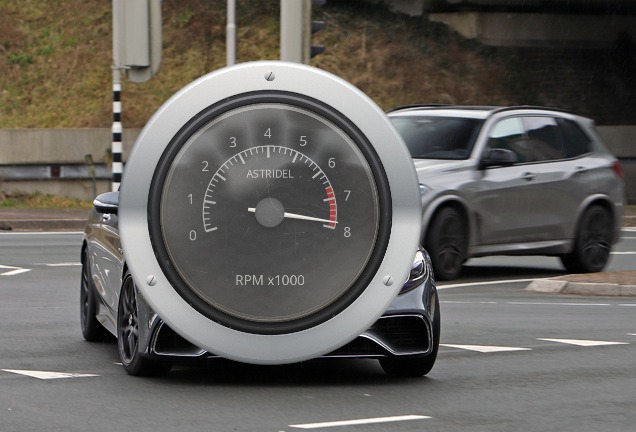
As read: 7800
